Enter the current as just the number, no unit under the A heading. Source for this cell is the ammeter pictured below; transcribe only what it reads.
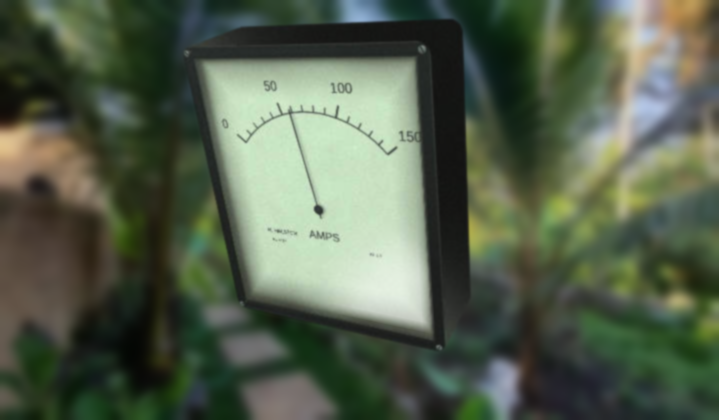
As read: 60
